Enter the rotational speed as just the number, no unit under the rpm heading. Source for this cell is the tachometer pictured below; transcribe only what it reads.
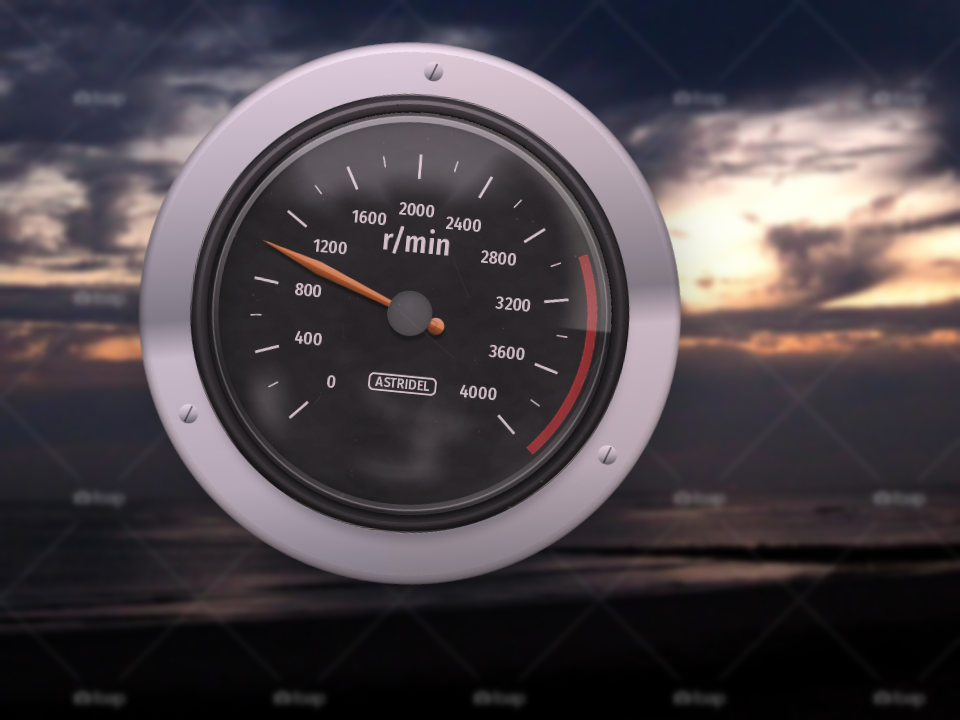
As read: 1000
